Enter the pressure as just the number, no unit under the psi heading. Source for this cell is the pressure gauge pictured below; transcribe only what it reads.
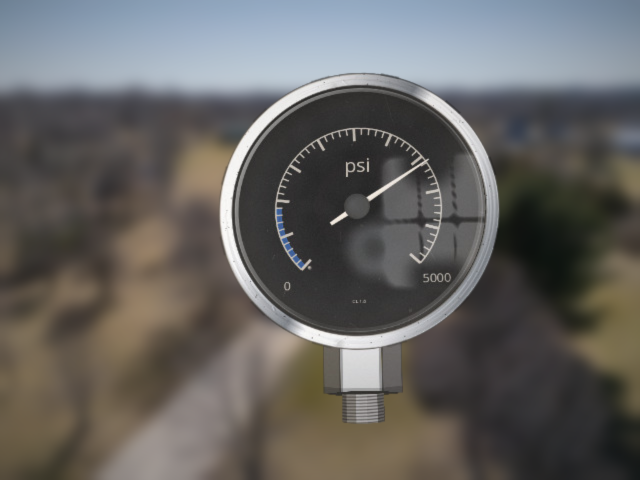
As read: 3600
